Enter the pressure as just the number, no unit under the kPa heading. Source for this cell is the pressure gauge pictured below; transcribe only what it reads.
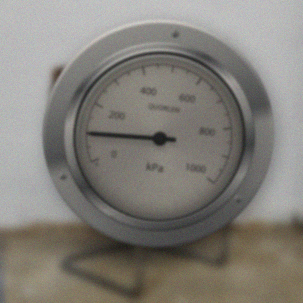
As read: 100
